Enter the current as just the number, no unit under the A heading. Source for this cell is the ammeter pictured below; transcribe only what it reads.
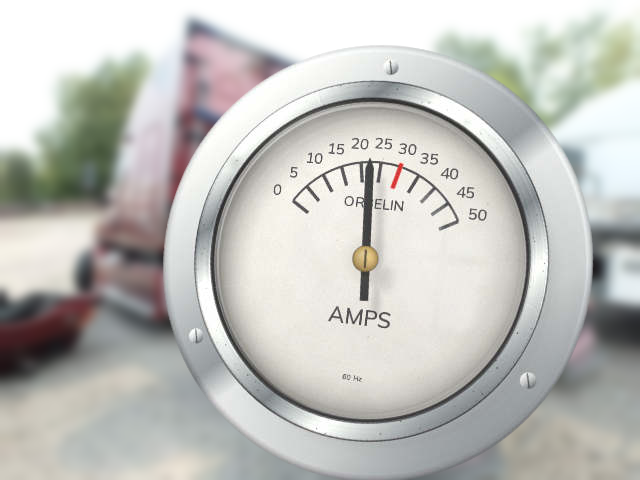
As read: 22.5
